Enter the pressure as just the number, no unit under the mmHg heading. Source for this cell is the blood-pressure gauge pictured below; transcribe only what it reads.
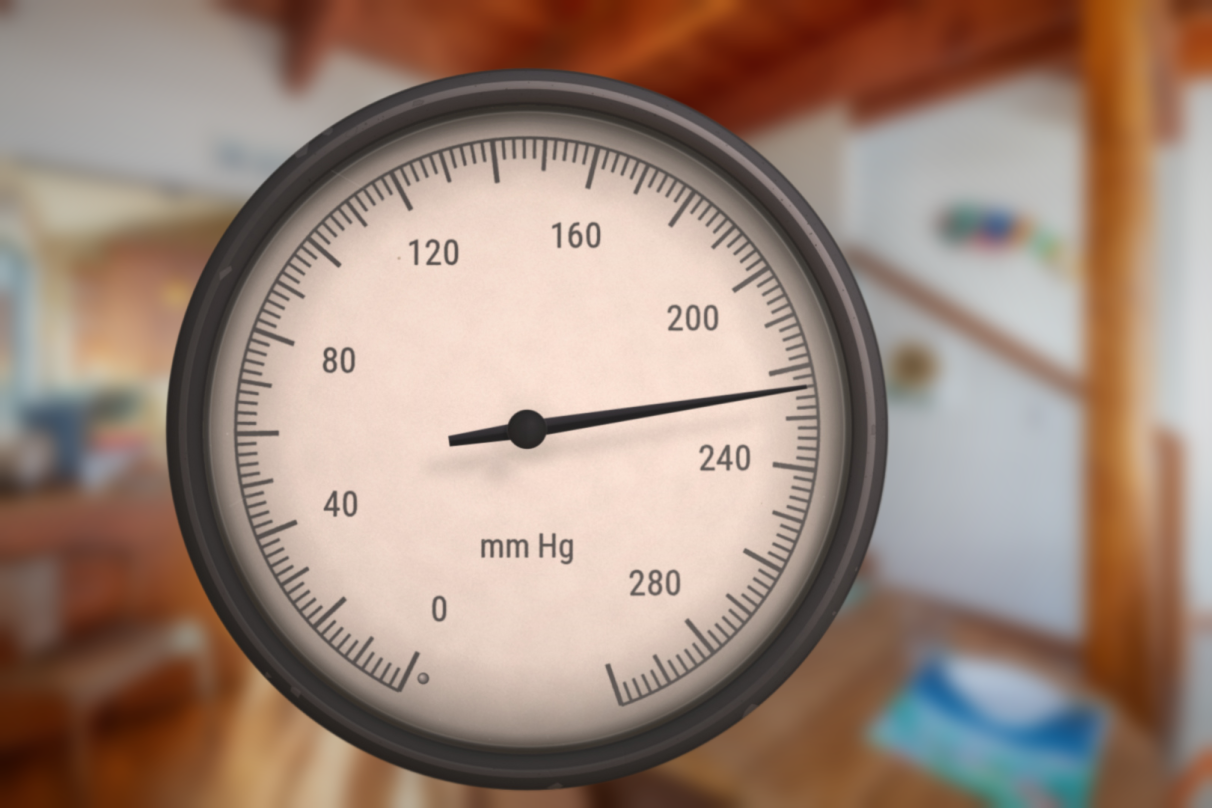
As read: 224
